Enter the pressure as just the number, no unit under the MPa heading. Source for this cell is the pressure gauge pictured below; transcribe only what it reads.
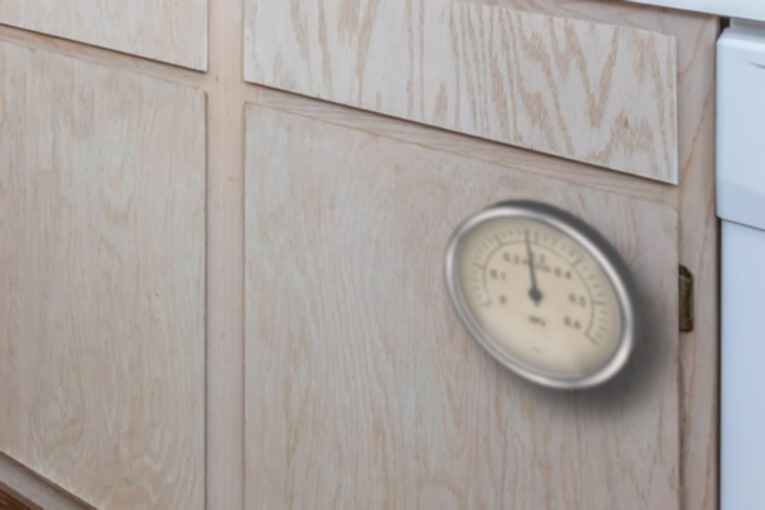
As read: 0.28
